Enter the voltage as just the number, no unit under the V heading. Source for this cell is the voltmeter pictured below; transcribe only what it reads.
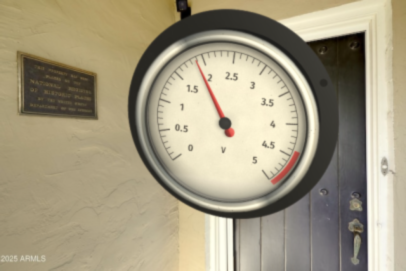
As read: 1.9
